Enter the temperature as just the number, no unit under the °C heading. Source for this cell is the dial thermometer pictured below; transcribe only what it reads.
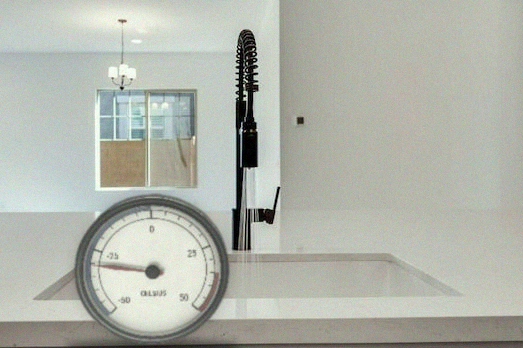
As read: -30
